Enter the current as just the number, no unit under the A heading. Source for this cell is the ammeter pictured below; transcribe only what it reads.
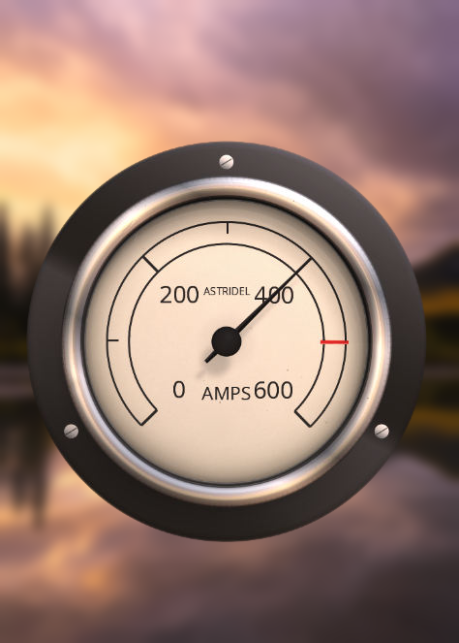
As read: 400
